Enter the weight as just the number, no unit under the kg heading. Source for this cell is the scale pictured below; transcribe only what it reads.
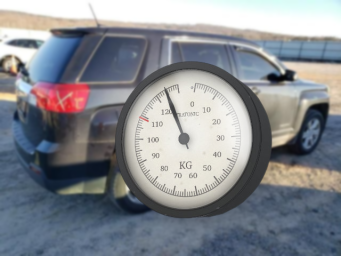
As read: 125
